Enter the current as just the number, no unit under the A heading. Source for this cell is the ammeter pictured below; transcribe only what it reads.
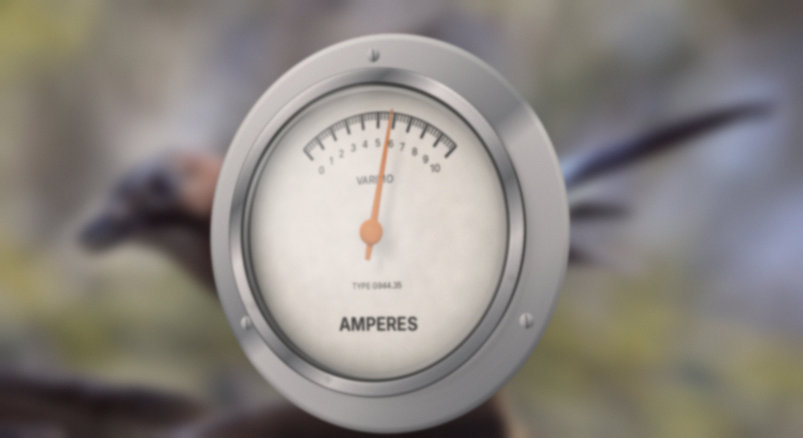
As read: 6
